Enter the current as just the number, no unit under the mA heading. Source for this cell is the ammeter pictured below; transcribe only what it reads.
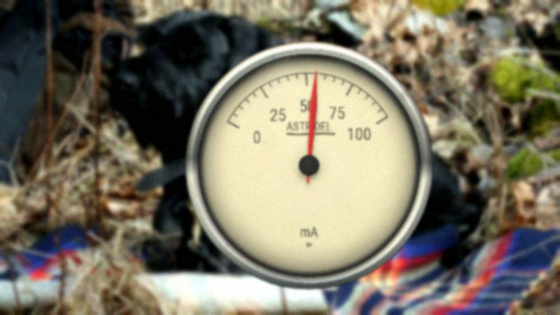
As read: 55
